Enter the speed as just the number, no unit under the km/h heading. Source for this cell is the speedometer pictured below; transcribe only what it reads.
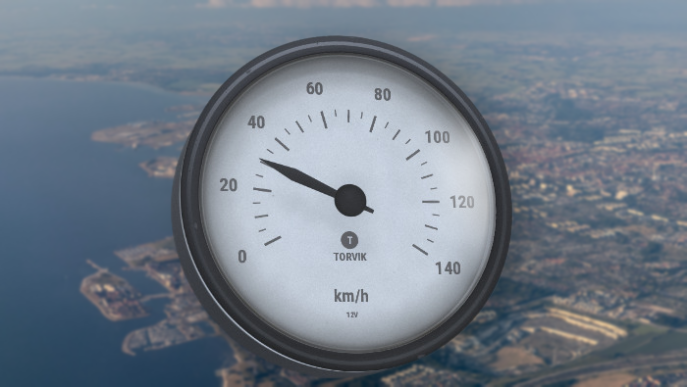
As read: 30
